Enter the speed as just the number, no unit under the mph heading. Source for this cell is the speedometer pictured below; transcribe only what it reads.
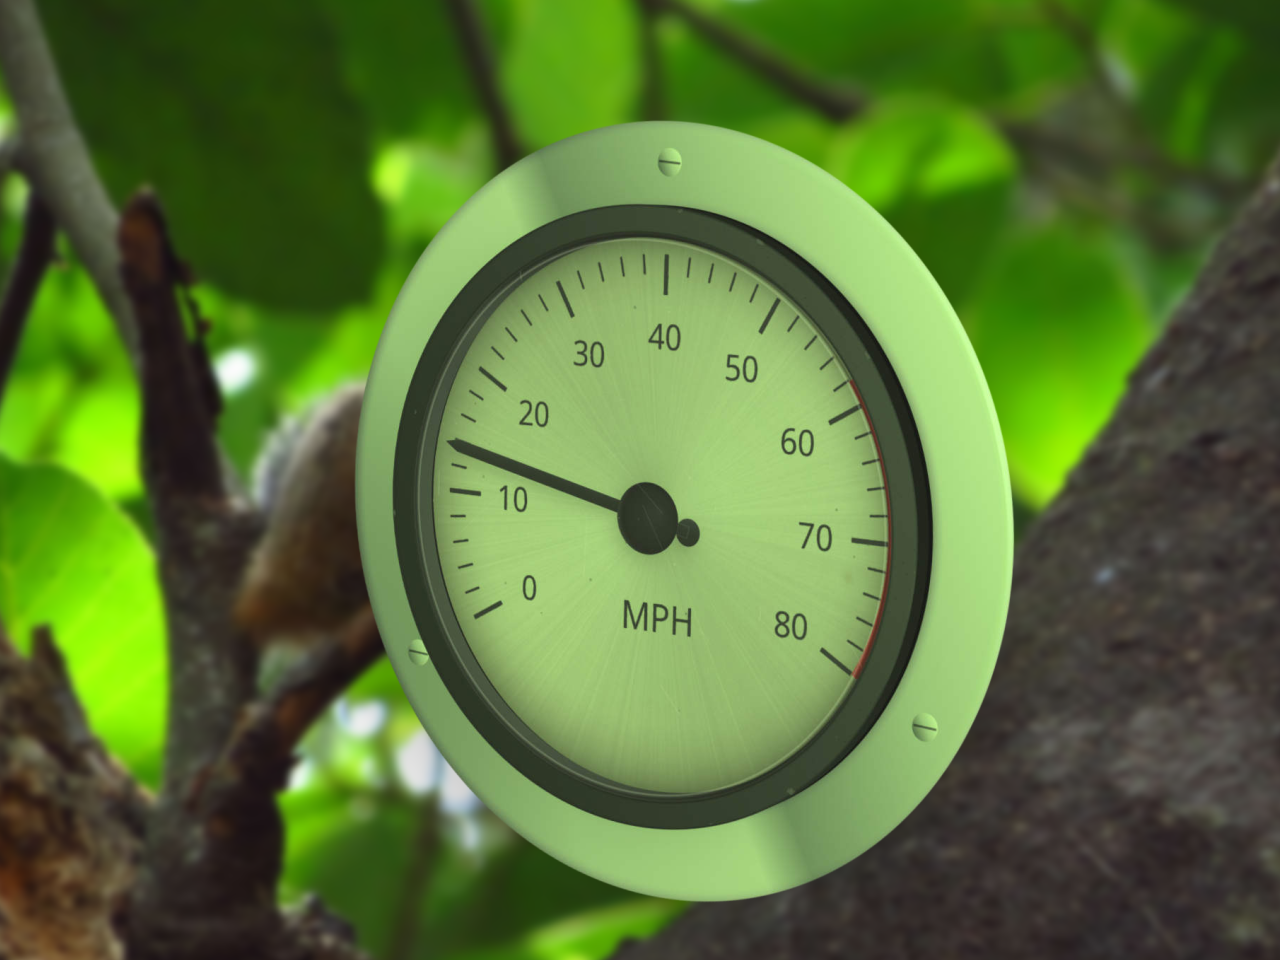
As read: 14
